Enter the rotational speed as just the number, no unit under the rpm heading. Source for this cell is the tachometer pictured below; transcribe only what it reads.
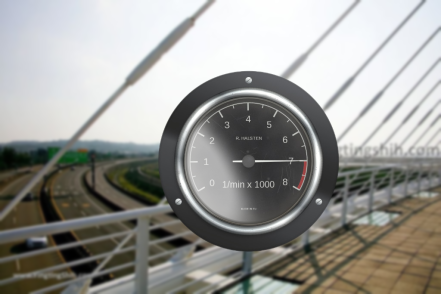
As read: 7000
